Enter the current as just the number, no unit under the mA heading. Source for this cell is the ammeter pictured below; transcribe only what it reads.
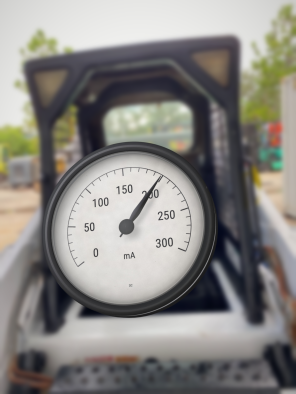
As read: 200
